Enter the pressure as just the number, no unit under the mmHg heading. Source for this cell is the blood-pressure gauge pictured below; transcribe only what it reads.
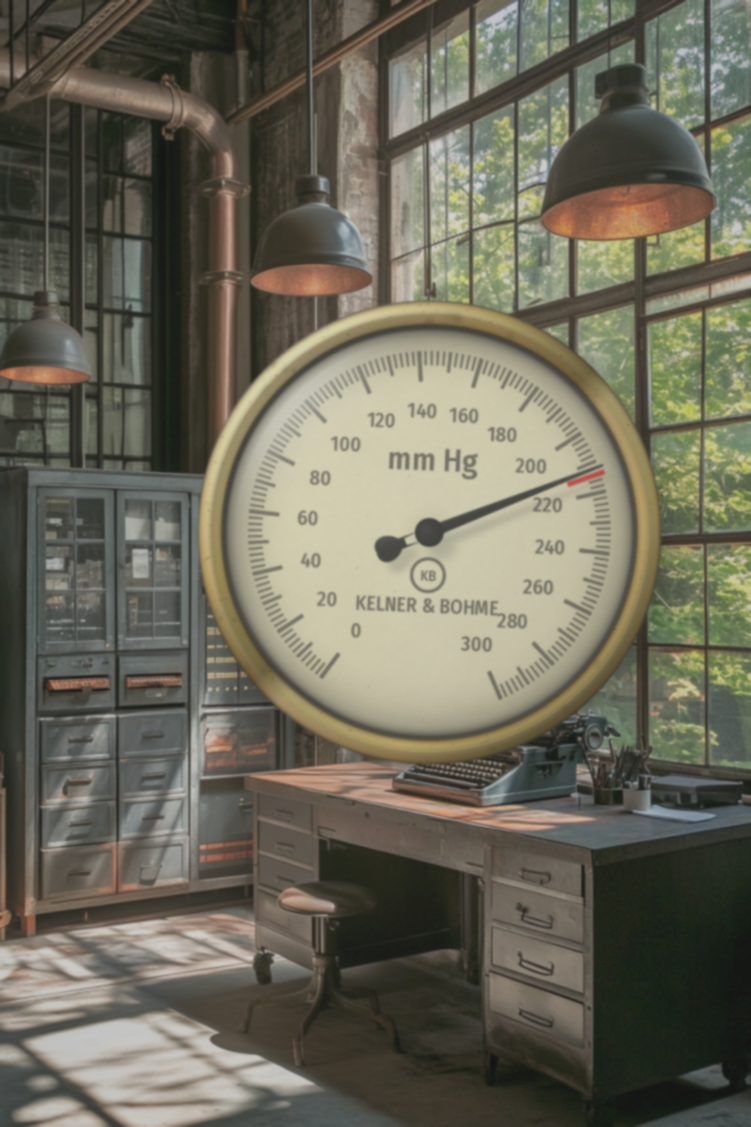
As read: 212
